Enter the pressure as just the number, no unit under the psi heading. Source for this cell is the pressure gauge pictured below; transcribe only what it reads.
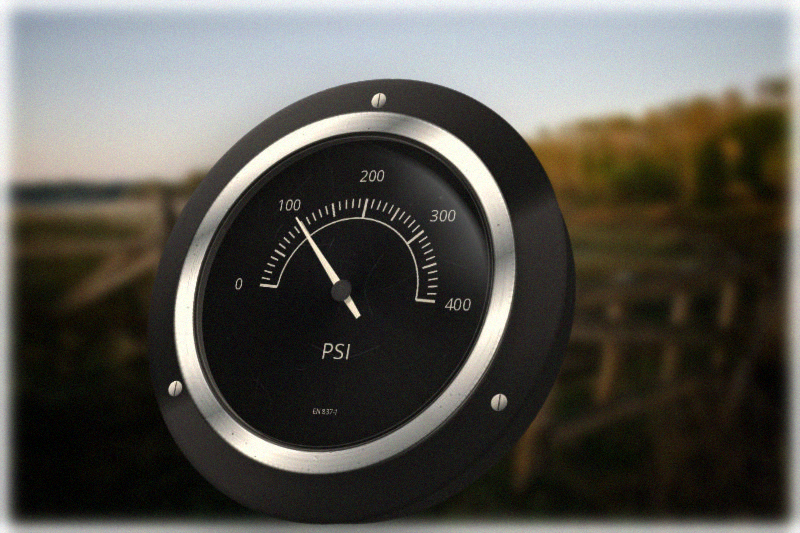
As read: 100
